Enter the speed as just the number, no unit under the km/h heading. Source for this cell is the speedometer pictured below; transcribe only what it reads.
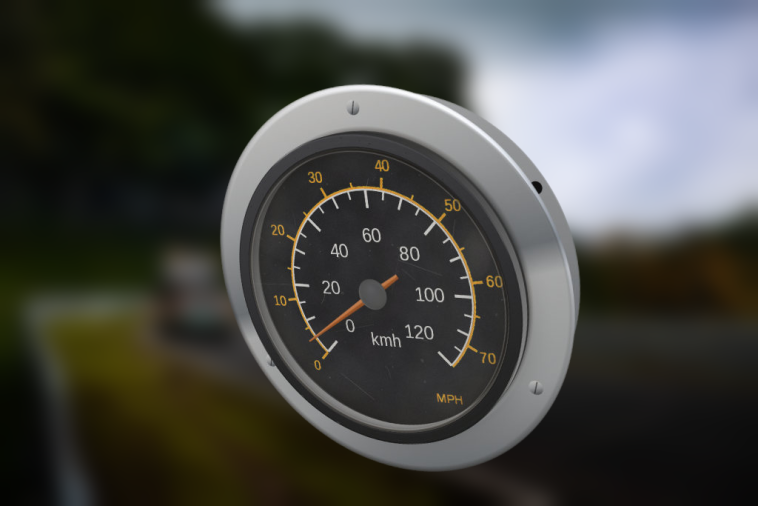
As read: 5
